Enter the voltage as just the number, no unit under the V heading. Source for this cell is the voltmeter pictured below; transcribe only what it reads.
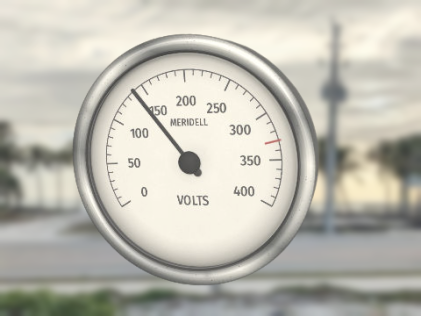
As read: 140
